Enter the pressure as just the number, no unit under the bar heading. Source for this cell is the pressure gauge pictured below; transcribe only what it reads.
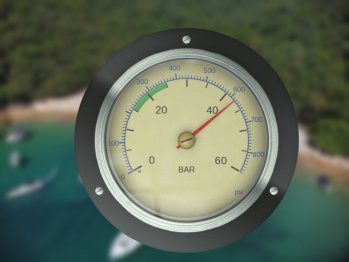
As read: 42.5
